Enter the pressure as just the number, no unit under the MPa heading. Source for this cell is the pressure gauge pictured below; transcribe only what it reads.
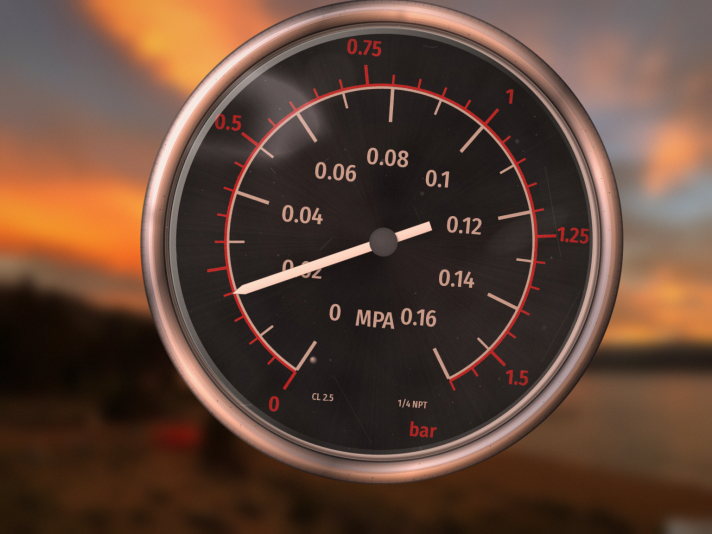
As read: 0.02
